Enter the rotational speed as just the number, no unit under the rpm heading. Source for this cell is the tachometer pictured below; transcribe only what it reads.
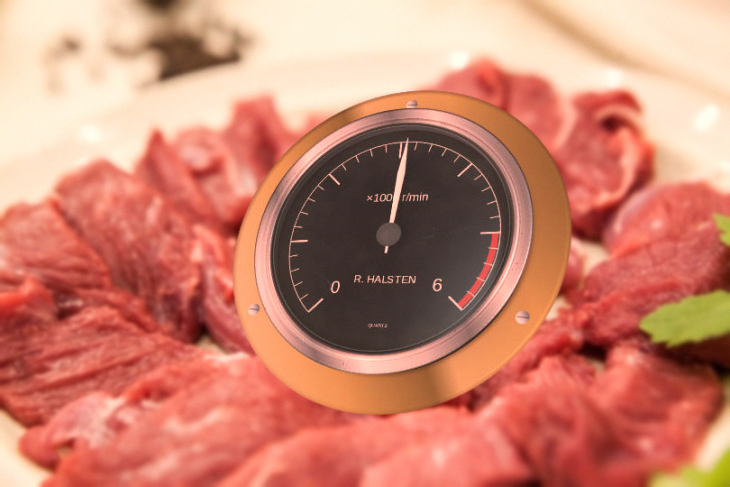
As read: 3100
